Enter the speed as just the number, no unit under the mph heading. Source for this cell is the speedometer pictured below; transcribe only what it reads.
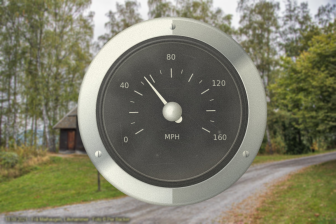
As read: 55
